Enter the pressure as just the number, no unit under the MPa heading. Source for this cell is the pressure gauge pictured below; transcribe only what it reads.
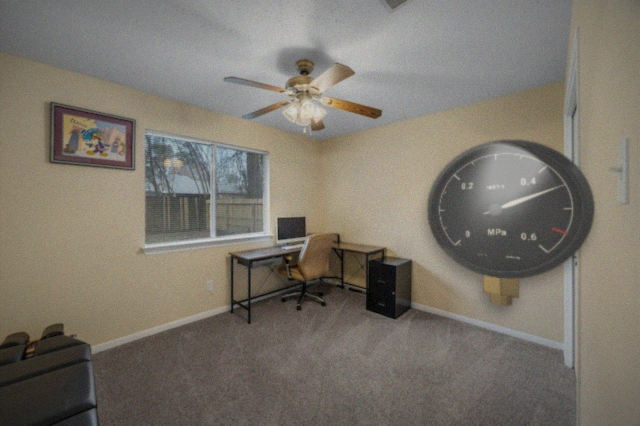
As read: 0.45
